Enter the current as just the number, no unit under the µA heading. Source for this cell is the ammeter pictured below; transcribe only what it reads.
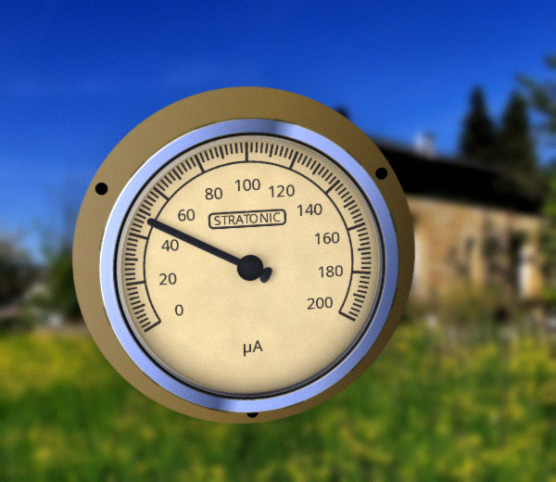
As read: 48
